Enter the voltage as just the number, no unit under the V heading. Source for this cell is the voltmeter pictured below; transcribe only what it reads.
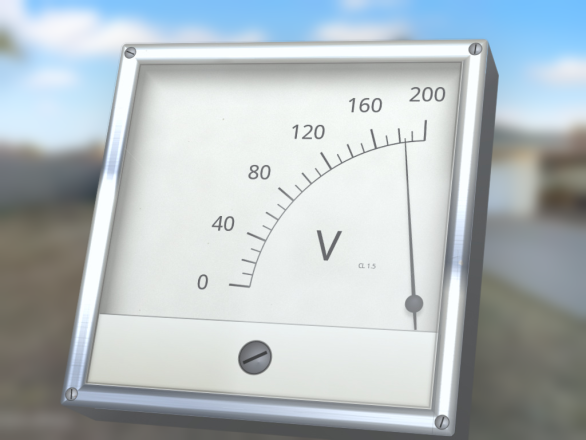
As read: 185
